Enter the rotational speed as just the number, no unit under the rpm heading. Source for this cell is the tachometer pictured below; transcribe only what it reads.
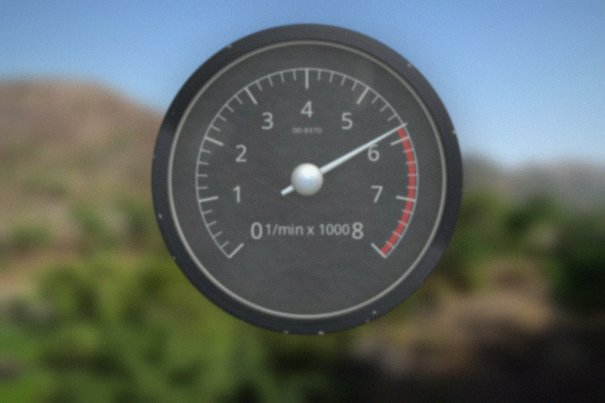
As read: 5800
